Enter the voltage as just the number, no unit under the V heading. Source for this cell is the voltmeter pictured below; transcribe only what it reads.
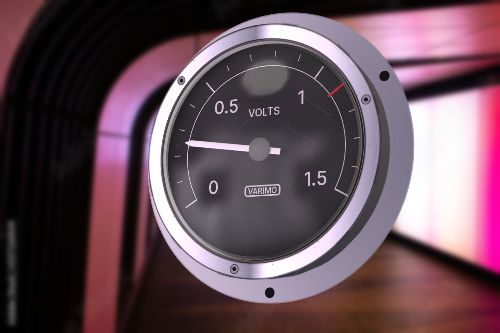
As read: 0.25
